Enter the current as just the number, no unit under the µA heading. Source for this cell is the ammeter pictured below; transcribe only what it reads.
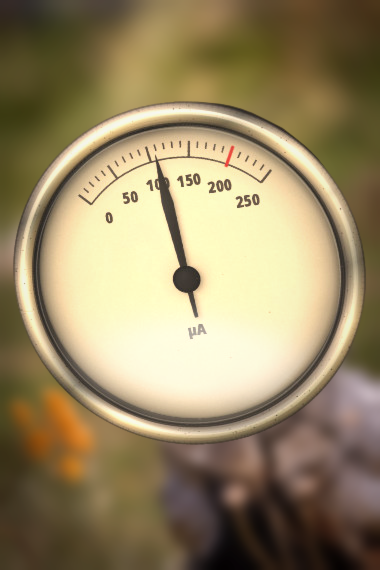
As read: 110
